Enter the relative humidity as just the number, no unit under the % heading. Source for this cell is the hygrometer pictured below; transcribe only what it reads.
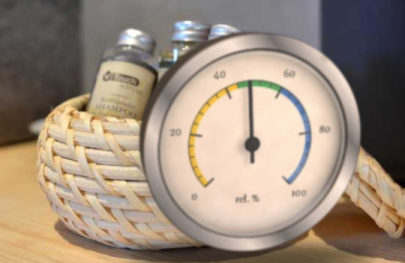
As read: 48
